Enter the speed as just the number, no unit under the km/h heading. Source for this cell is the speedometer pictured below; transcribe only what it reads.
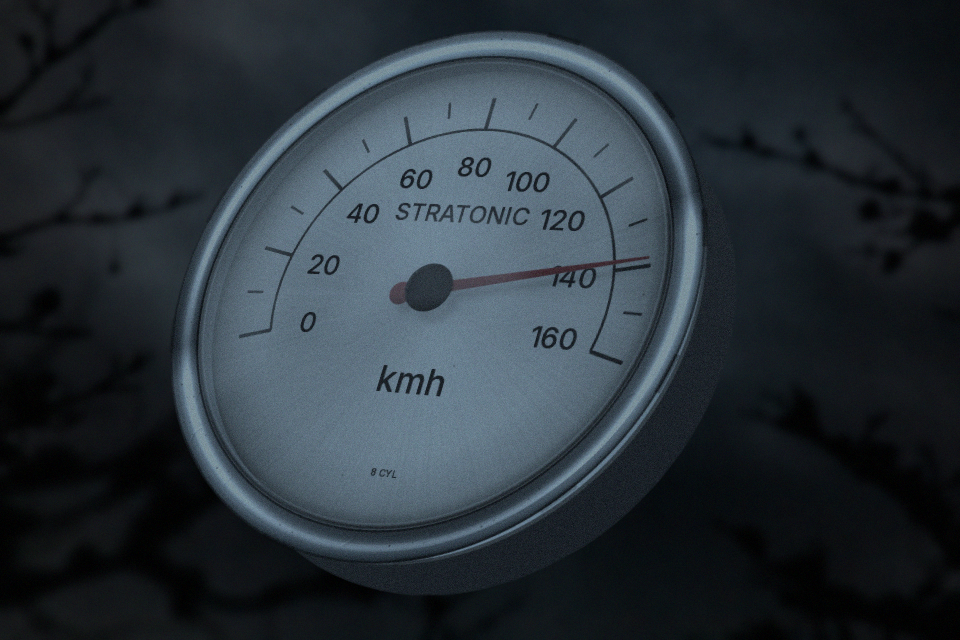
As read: 140
